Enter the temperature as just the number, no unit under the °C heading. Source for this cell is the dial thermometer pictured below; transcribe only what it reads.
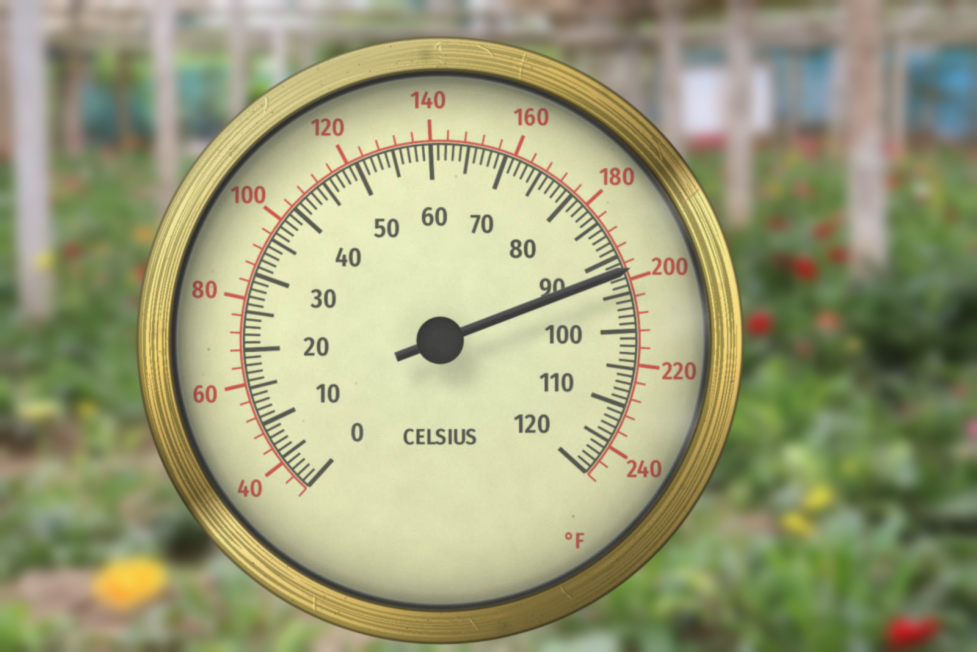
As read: 92
